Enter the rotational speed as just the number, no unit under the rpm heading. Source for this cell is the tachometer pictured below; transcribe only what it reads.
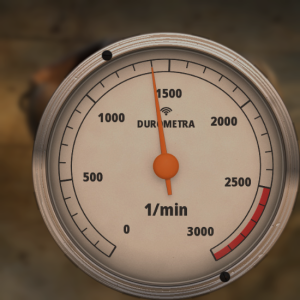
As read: 1400
